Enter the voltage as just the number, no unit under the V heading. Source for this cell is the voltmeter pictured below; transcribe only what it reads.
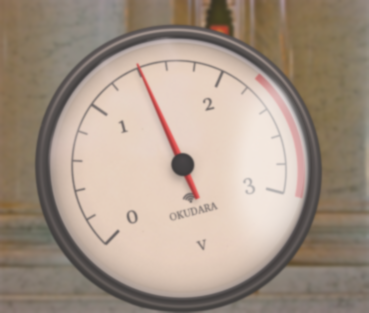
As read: 1.4
